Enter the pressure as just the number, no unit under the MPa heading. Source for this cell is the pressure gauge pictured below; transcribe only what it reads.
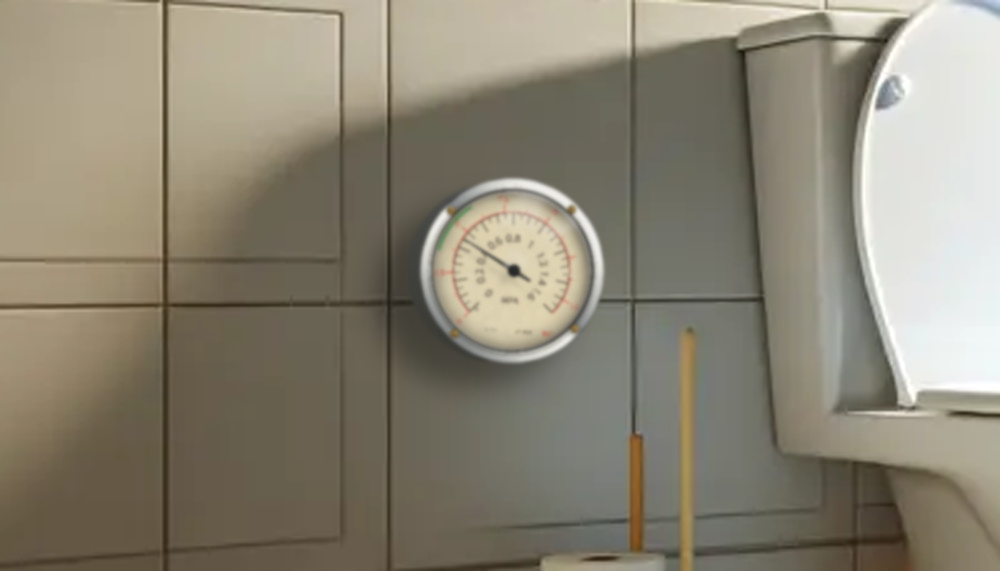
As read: 0.45
